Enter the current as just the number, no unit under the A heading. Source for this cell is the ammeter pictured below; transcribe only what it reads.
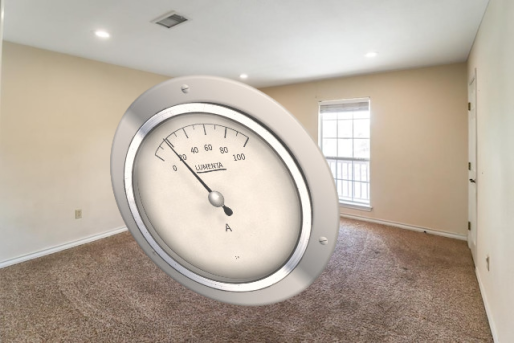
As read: 20
